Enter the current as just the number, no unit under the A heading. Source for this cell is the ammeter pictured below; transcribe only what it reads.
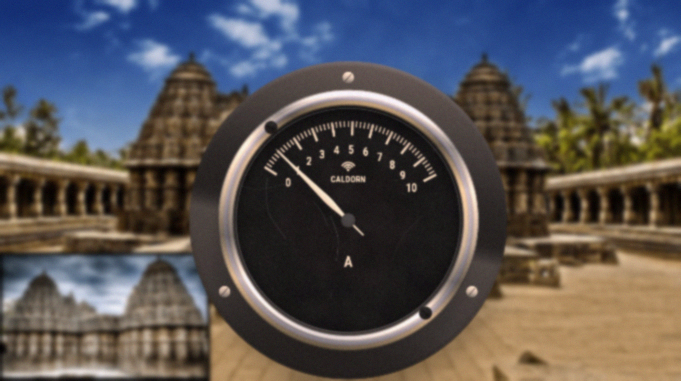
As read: 1
